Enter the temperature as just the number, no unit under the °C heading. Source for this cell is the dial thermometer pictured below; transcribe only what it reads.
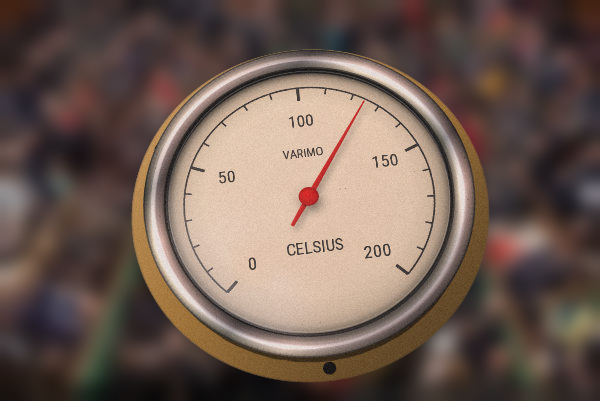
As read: 125
